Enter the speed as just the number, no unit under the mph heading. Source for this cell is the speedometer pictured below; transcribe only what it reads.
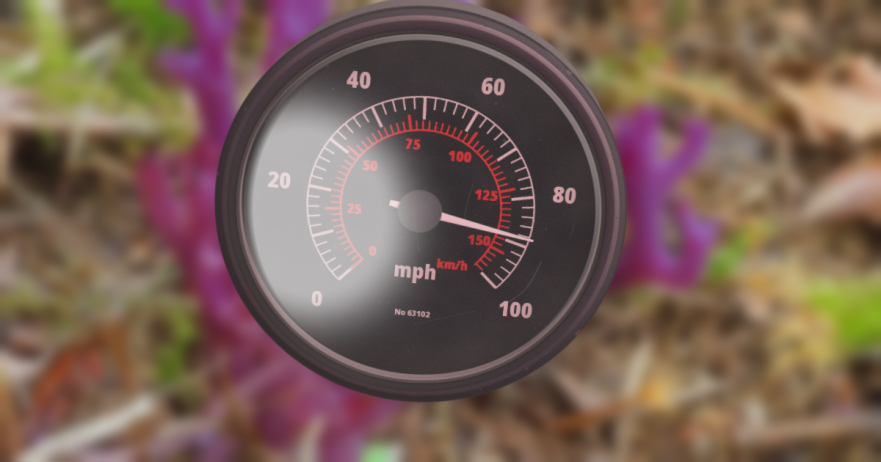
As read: 88
